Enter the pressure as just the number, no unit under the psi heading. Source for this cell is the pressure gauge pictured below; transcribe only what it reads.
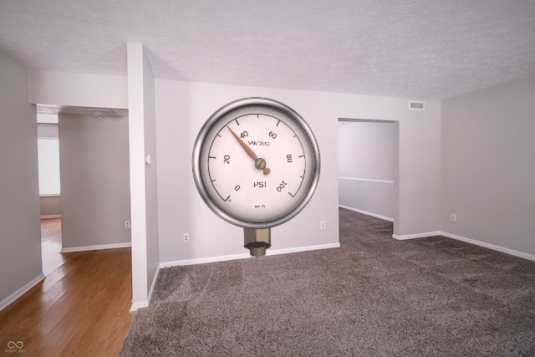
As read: 35
